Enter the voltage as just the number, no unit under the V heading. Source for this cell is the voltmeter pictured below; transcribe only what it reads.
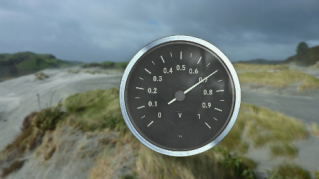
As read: 0.7
